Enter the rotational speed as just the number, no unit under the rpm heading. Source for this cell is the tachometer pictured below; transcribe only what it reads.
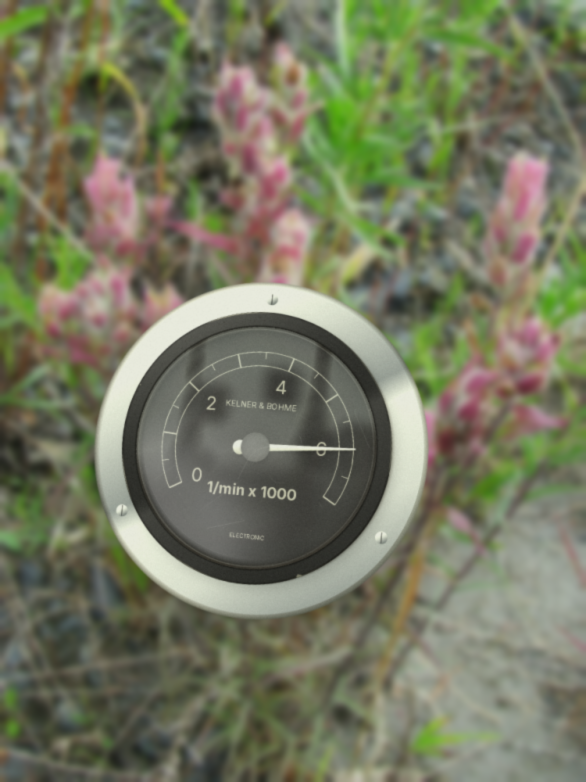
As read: 6000
